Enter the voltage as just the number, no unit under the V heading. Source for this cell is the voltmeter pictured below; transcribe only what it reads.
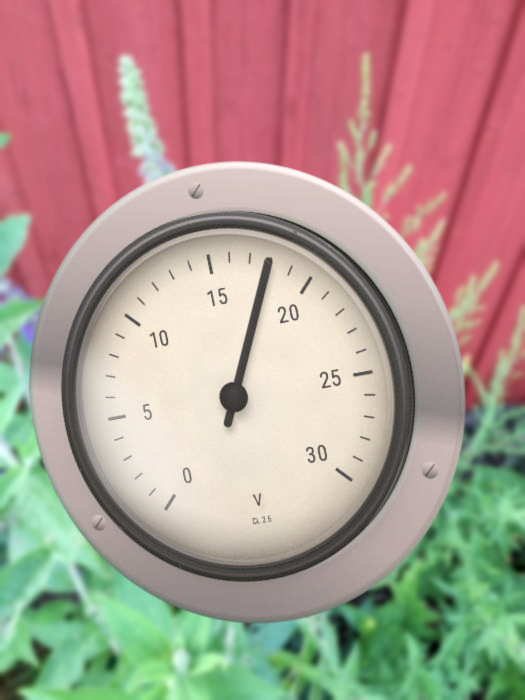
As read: 18
